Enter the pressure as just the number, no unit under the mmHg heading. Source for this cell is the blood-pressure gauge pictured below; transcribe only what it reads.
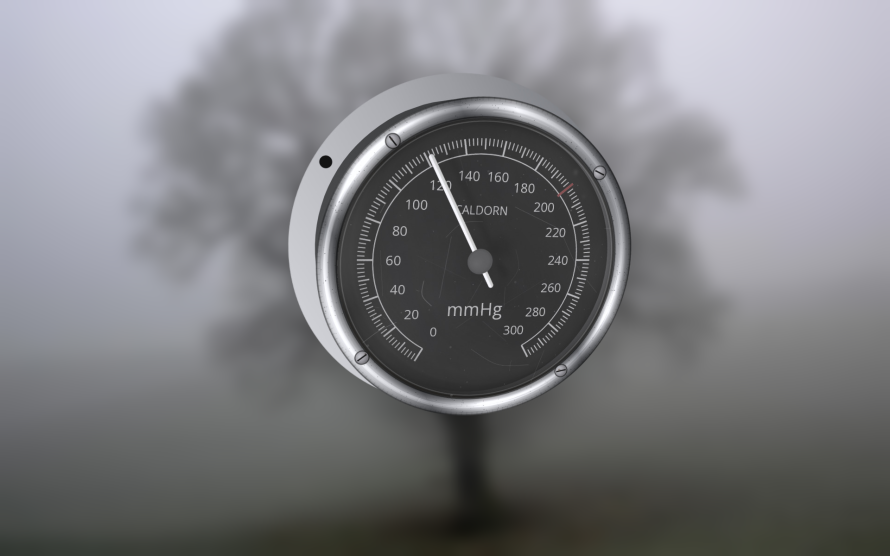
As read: 122
